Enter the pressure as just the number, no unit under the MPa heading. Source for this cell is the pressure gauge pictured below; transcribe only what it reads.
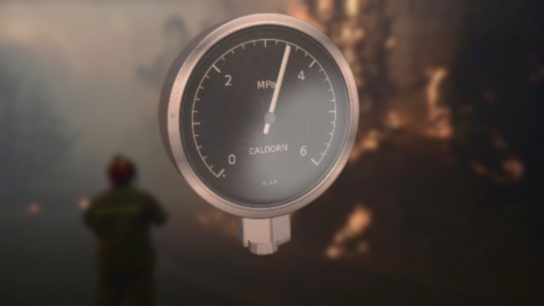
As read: 3.4
